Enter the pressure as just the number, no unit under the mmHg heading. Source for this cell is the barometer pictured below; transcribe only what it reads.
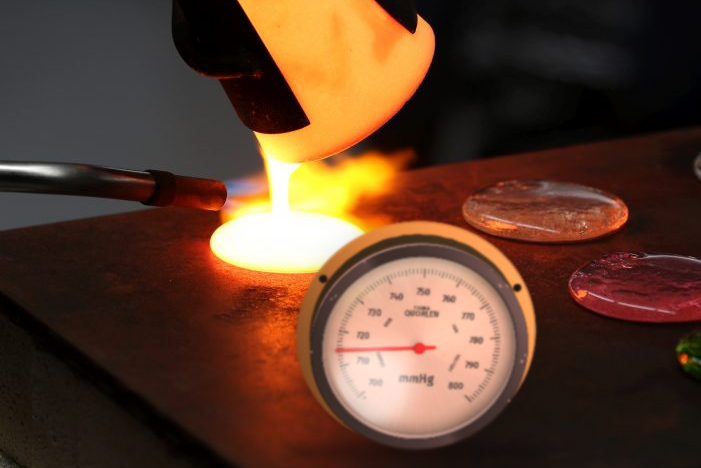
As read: 715
